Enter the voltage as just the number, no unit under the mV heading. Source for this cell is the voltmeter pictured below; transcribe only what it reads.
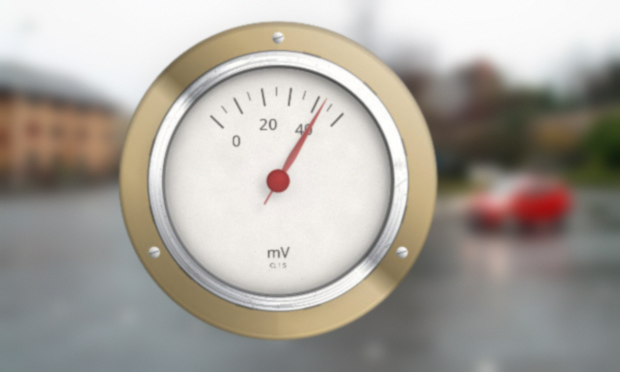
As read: 42.5
